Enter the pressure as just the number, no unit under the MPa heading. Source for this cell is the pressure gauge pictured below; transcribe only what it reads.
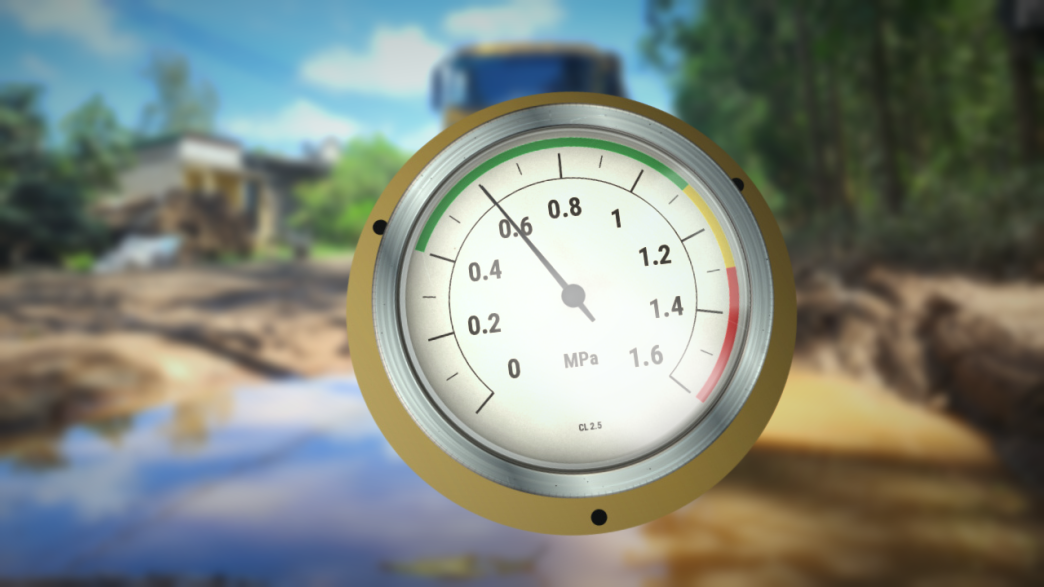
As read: 0.6
